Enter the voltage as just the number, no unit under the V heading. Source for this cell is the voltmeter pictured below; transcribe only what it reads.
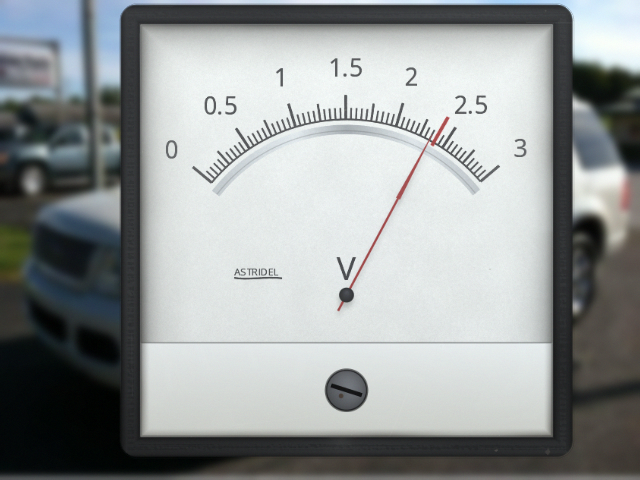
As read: 2.35
